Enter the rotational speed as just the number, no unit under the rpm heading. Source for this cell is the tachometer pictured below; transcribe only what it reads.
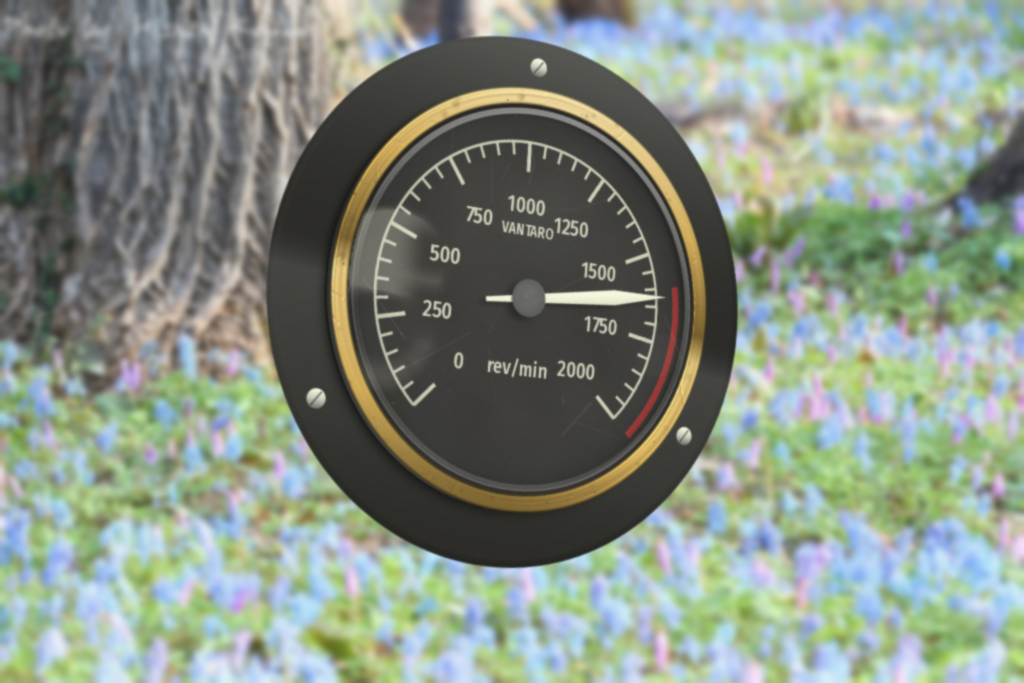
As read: 1625
